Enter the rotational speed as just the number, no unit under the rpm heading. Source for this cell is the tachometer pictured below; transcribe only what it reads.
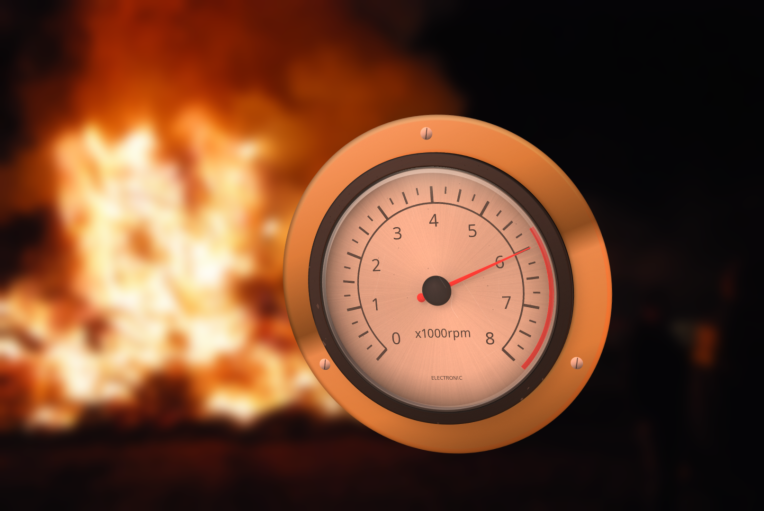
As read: 6000
